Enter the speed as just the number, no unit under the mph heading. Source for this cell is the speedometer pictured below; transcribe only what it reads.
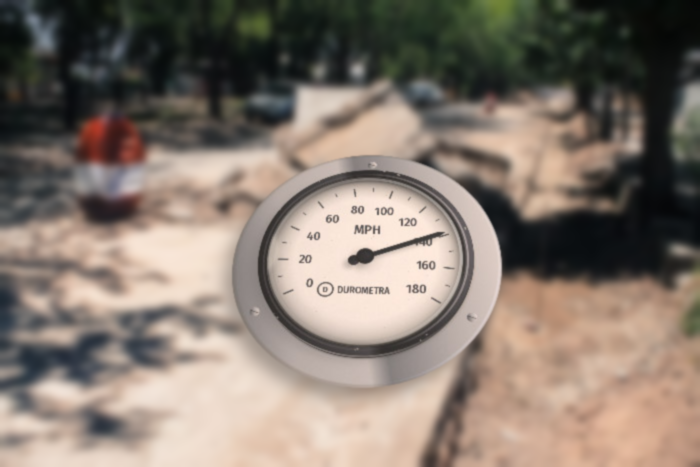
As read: 140
